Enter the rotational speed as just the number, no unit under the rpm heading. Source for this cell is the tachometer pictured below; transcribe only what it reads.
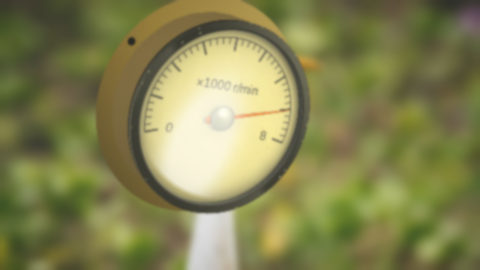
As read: 7000
